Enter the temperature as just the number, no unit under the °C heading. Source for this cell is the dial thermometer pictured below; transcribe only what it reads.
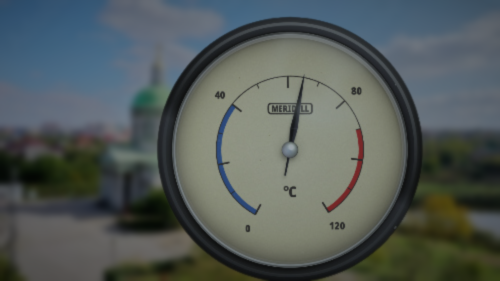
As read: 65
